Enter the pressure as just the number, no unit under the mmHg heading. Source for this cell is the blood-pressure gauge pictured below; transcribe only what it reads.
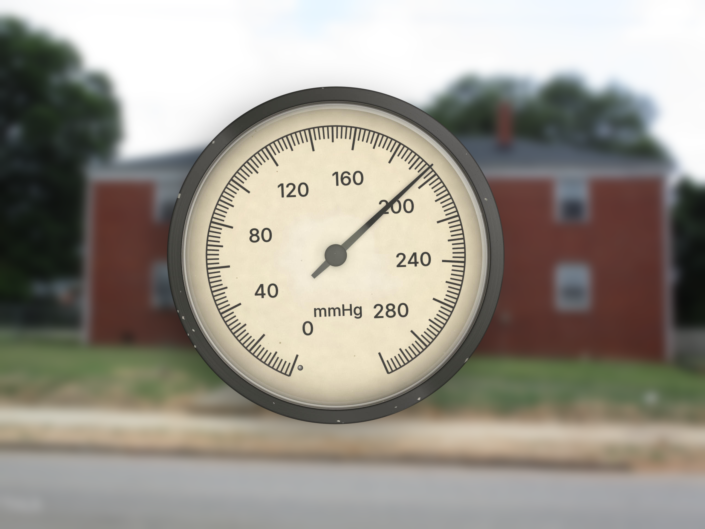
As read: 196
